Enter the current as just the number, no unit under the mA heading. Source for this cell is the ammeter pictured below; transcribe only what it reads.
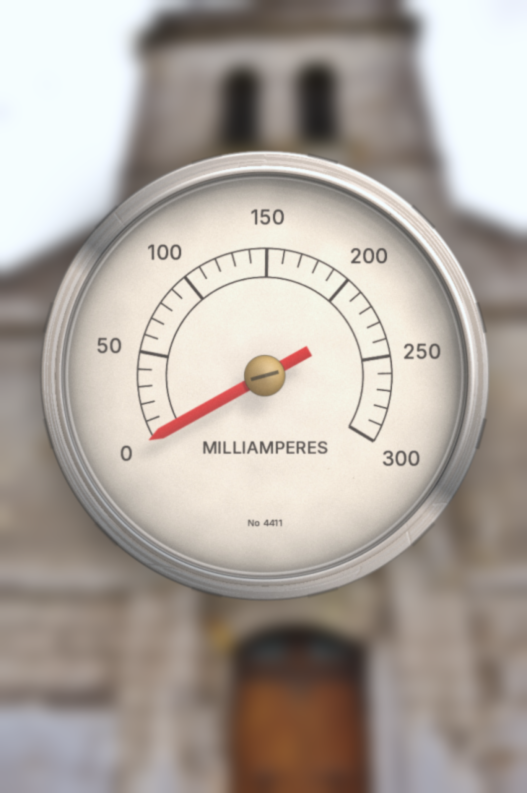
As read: 0
